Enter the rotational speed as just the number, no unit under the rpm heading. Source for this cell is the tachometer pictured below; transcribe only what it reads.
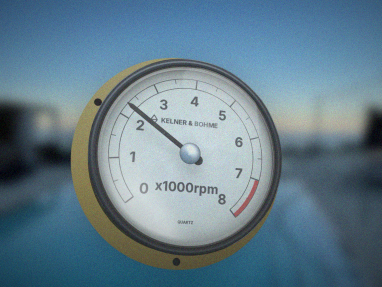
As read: 2250
